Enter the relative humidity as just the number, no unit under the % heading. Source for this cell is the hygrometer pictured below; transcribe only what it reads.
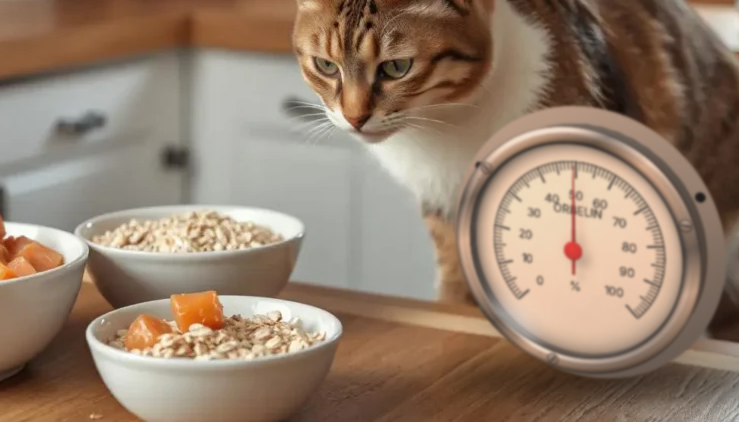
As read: 50
